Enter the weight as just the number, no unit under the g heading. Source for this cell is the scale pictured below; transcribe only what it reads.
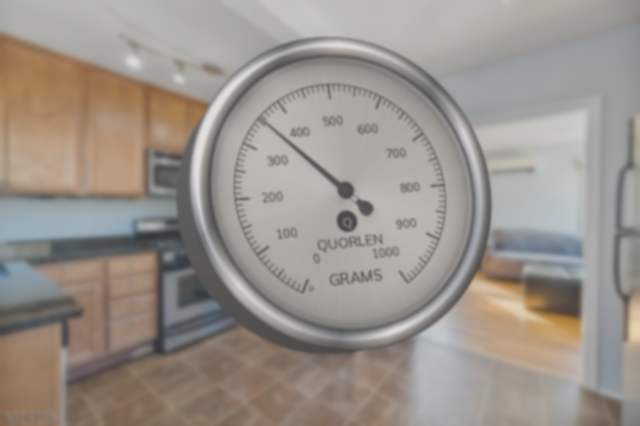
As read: 350
